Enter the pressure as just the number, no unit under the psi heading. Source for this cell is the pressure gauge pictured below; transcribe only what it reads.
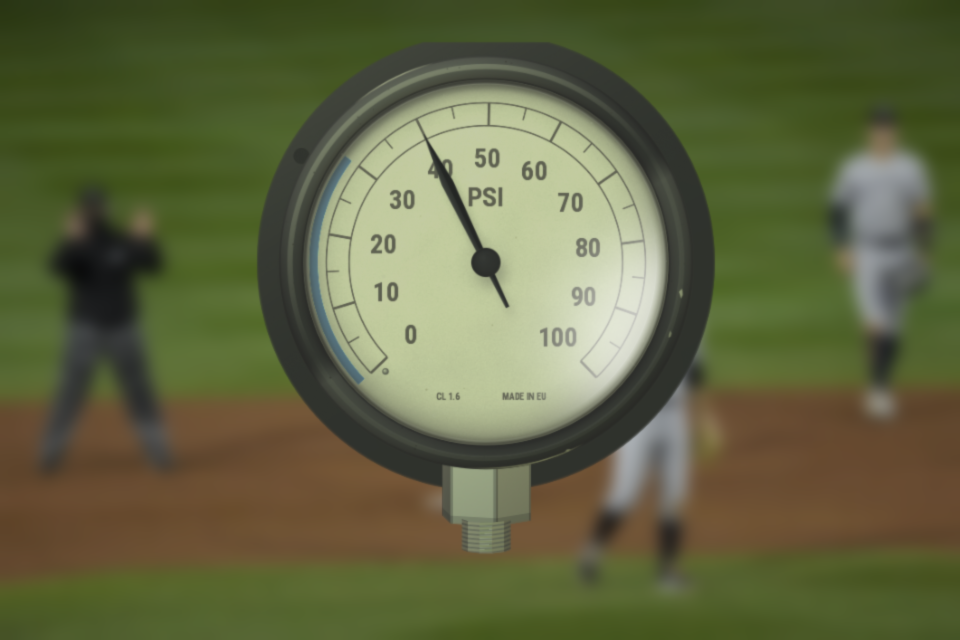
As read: 40
